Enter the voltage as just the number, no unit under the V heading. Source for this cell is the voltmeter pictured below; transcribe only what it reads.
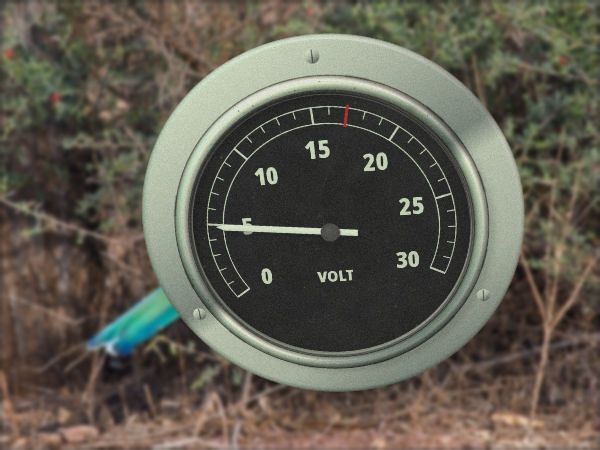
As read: 5
